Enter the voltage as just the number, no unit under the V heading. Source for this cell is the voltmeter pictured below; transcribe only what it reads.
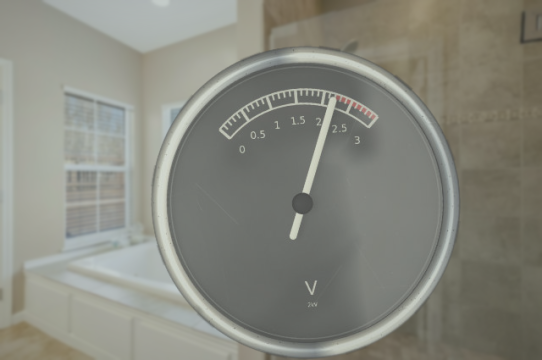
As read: 2.2
